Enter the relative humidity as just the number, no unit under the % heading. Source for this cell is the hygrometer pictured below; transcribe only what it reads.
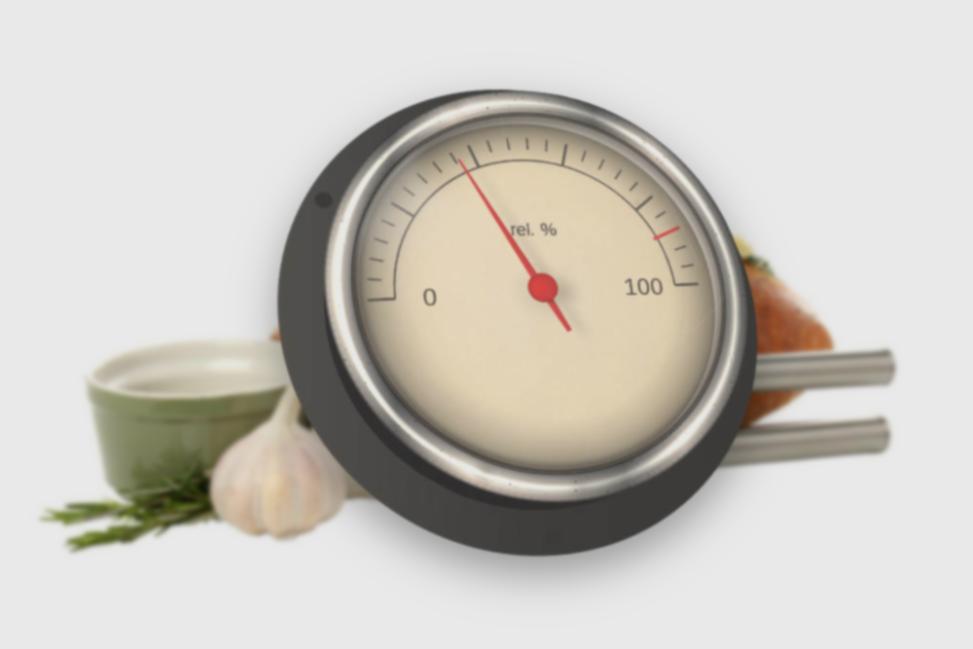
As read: 36
